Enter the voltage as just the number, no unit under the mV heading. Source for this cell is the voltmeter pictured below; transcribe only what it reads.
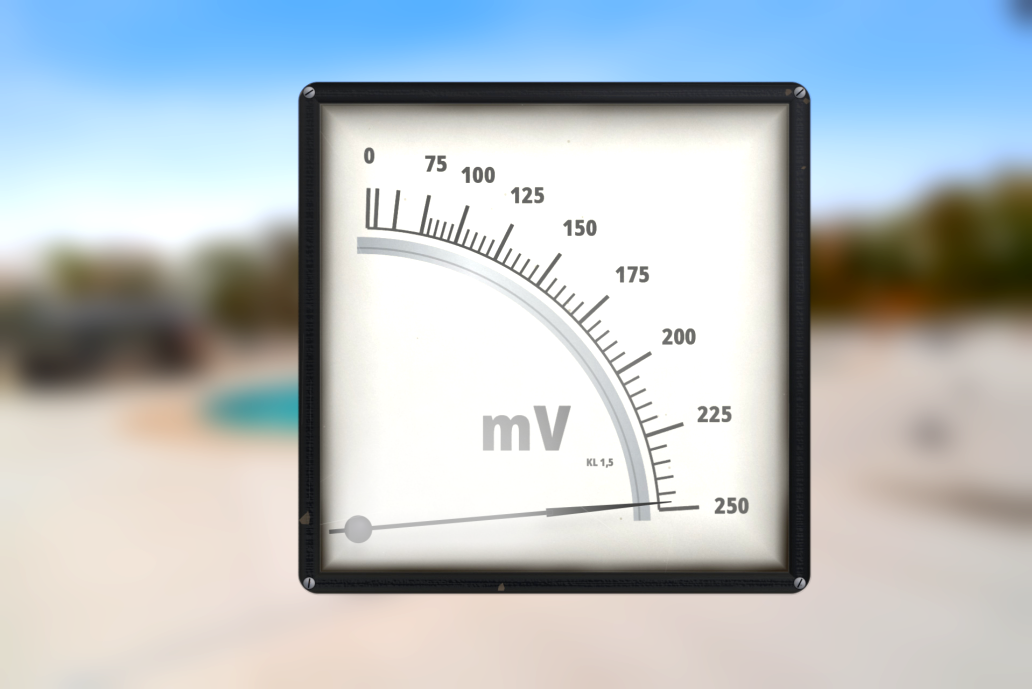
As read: 247.5
